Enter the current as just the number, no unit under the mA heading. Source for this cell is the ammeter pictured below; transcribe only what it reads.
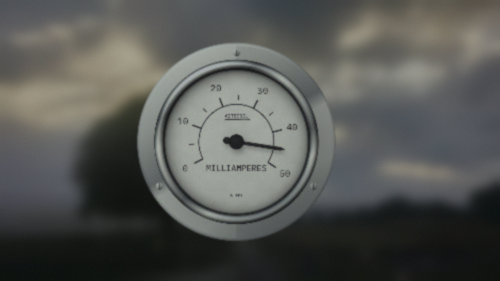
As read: 45
